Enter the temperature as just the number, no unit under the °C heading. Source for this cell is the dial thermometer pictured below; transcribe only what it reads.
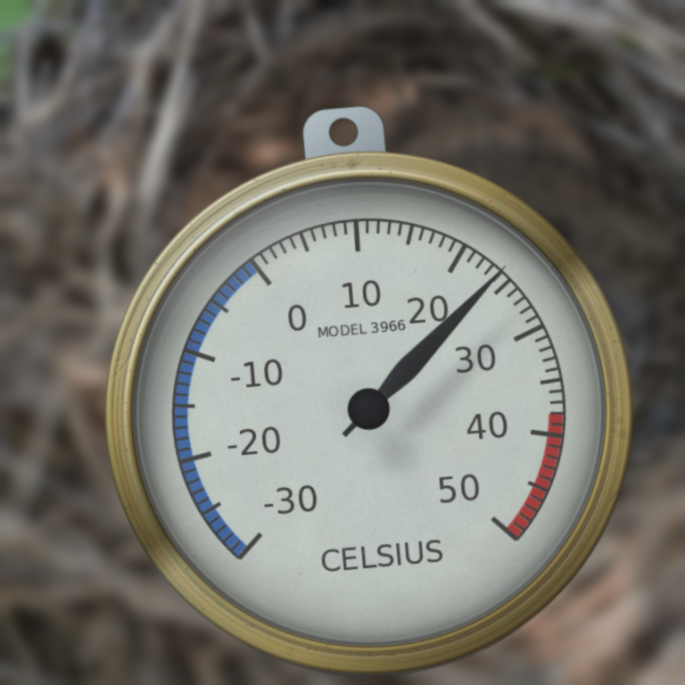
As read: 24
